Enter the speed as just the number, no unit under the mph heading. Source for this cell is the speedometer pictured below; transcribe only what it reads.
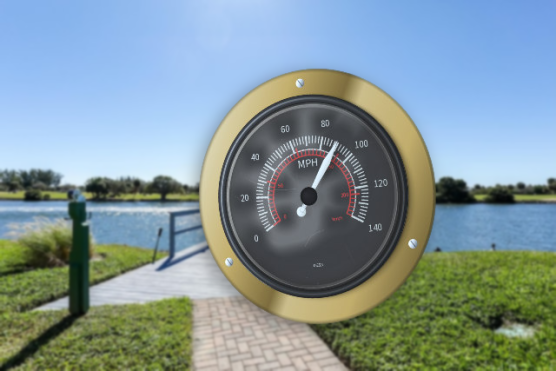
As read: 90
